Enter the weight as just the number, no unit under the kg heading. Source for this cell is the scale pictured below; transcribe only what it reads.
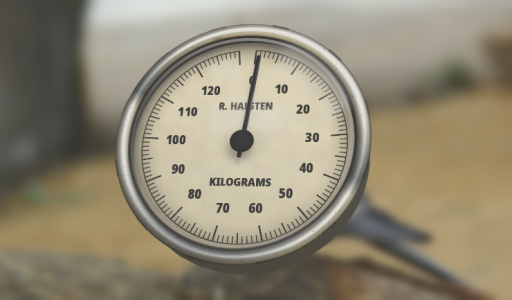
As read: 1
